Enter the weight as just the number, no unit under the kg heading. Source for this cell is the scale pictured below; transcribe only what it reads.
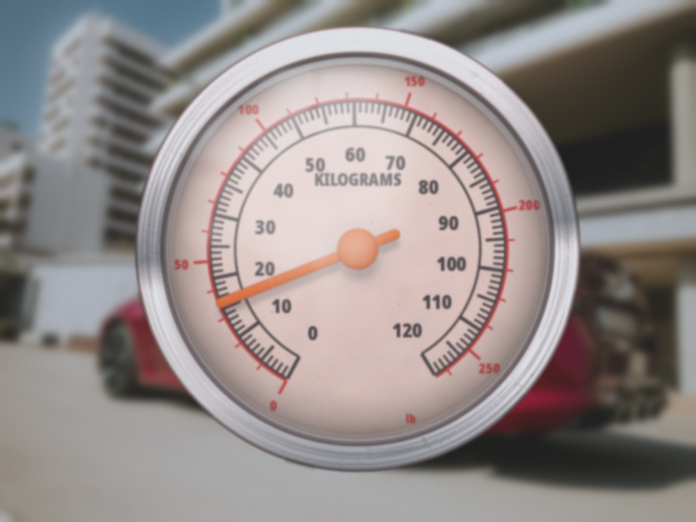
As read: 16
